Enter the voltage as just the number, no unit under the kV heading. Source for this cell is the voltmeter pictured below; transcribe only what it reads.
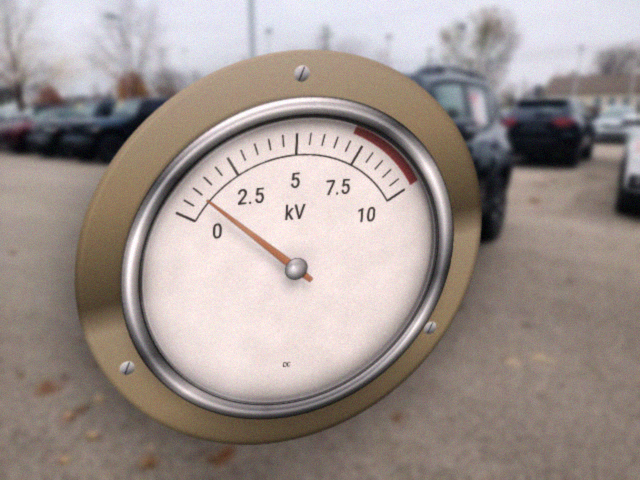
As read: 1
